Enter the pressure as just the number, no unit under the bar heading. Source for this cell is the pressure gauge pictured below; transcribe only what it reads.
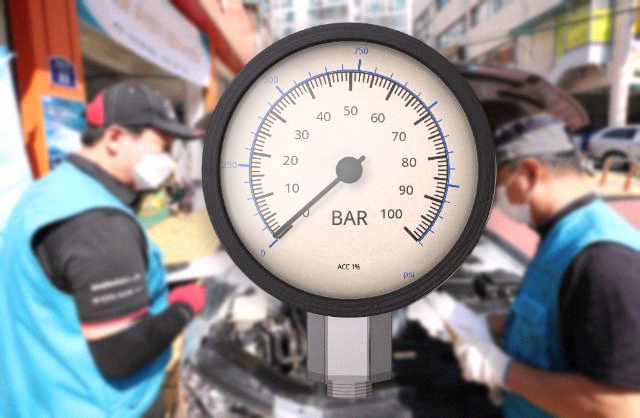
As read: 1
